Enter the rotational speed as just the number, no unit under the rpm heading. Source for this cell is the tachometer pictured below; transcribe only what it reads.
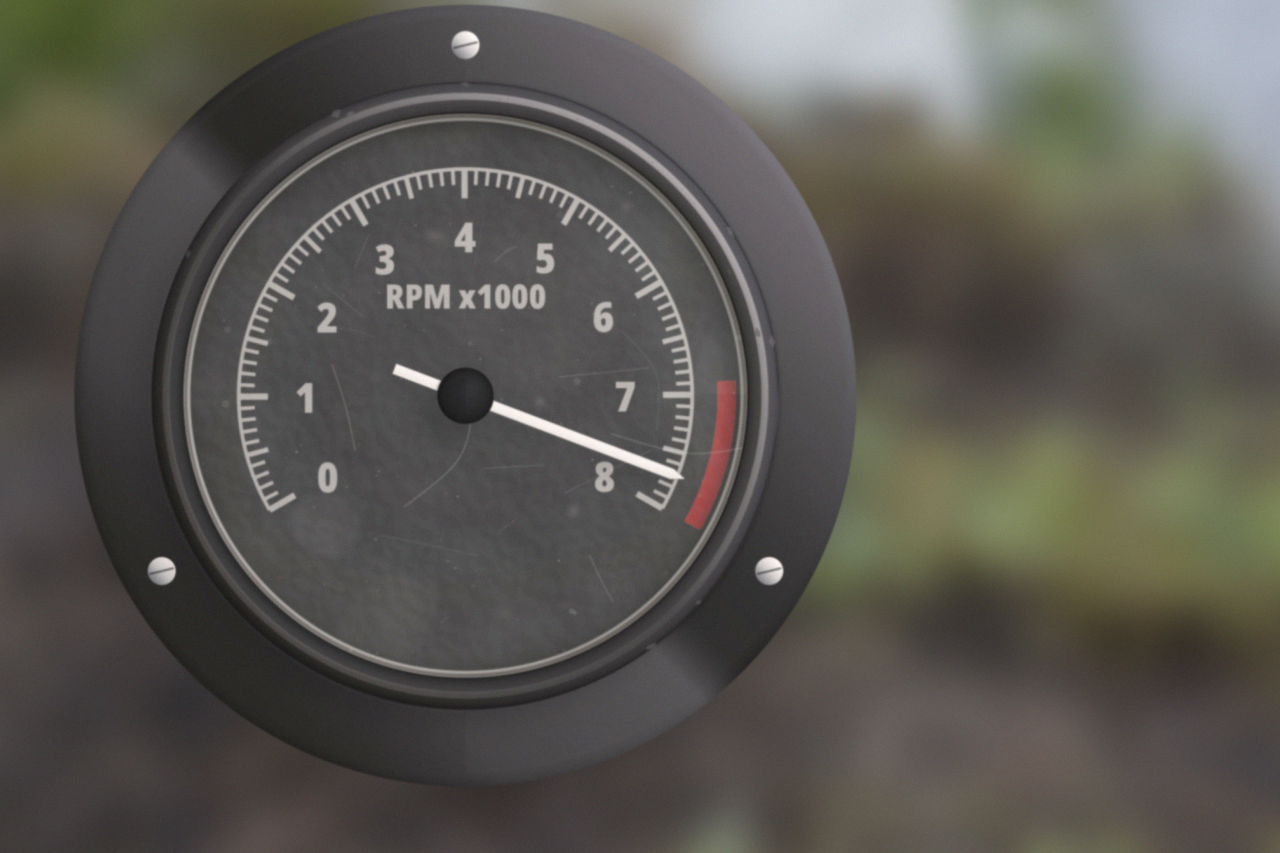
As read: 7700
